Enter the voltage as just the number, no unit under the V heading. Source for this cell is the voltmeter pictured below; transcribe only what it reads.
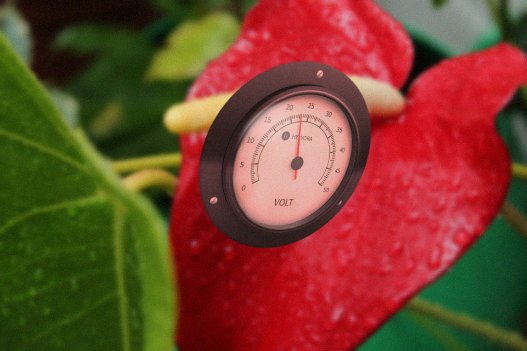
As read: 22.5
